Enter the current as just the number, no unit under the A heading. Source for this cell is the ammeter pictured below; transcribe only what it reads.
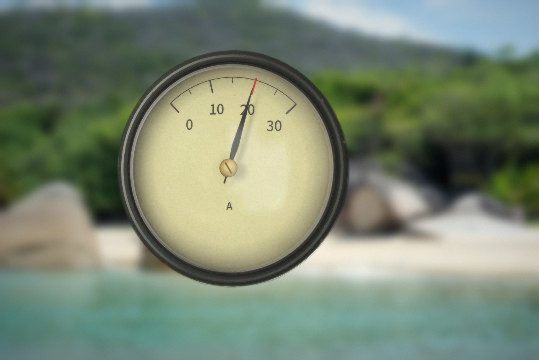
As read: 20
